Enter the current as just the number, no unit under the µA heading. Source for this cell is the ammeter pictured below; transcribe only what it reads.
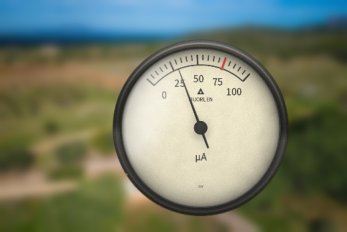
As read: 30
